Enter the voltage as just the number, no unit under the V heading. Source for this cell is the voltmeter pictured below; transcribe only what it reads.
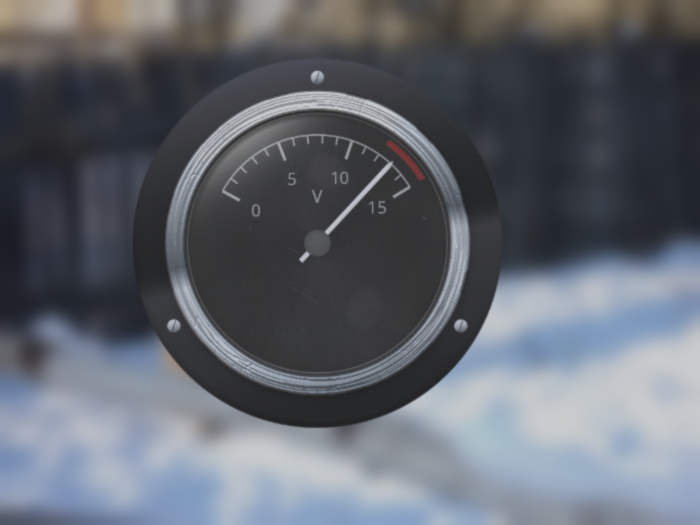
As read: 13
